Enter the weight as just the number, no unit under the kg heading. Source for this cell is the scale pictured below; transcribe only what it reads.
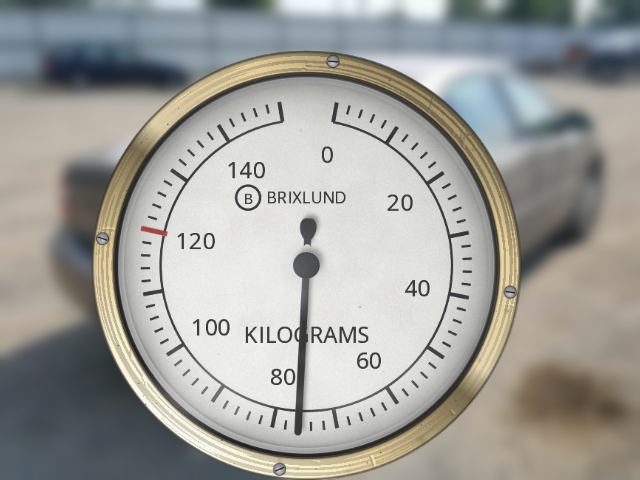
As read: 76
